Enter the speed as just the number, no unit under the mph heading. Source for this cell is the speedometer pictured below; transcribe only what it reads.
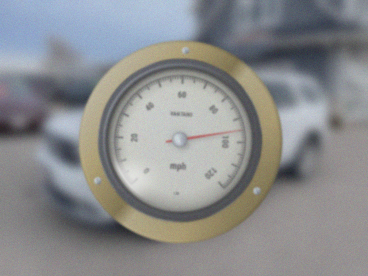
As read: 95
